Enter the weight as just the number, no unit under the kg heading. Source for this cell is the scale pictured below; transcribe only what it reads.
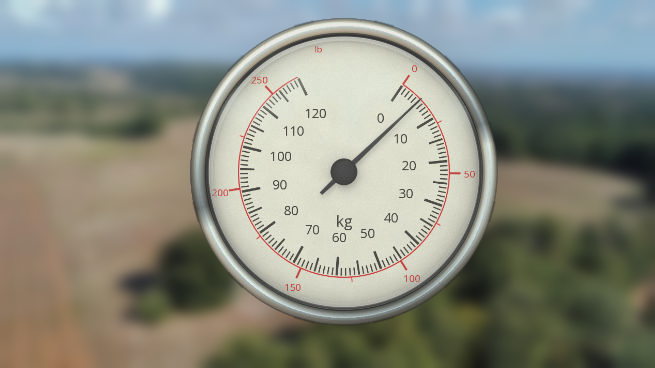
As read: 5
